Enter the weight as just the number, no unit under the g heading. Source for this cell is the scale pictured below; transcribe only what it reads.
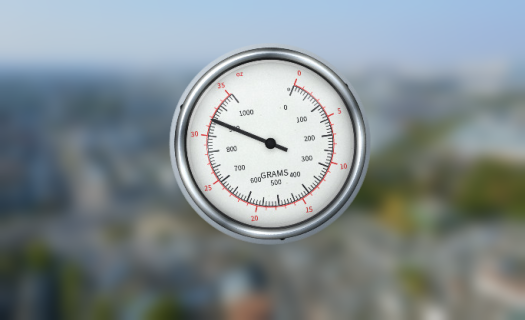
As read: 900
